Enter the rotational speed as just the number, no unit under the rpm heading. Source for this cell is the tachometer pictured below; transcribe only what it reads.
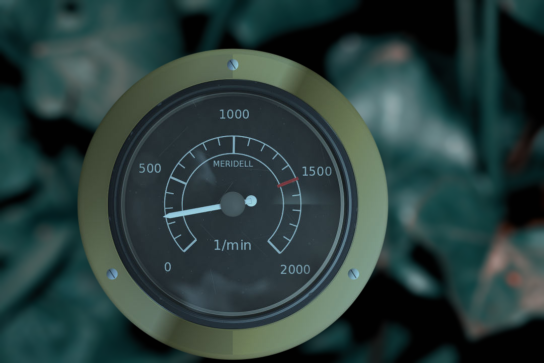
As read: 250
